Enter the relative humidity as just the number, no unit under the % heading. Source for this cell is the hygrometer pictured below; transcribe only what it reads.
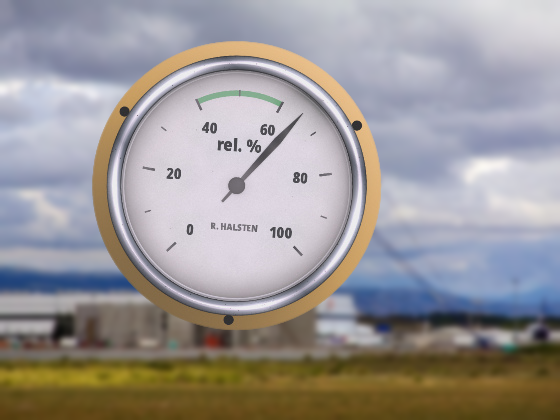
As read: 65
